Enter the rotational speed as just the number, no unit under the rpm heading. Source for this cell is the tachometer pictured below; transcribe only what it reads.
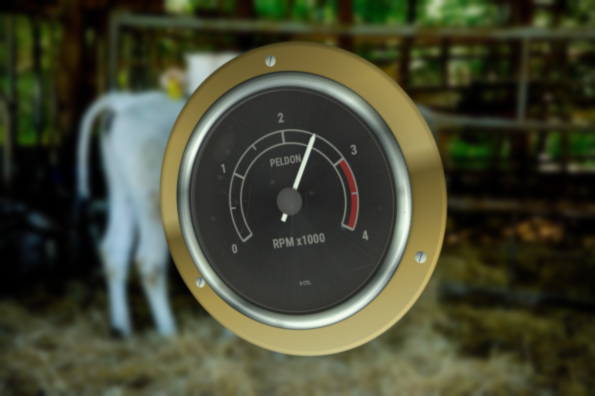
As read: 2500
